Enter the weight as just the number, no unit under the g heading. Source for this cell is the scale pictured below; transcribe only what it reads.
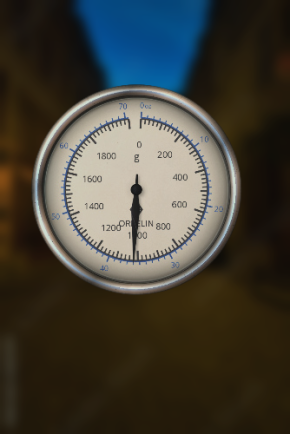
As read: 1020
